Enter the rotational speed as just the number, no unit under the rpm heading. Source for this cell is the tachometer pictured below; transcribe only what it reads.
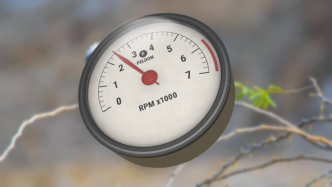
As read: 2400
